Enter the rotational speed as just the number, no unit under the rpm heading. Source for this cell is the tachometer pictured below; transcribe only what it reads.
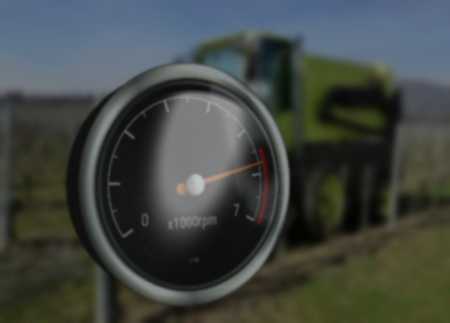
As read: 5750
